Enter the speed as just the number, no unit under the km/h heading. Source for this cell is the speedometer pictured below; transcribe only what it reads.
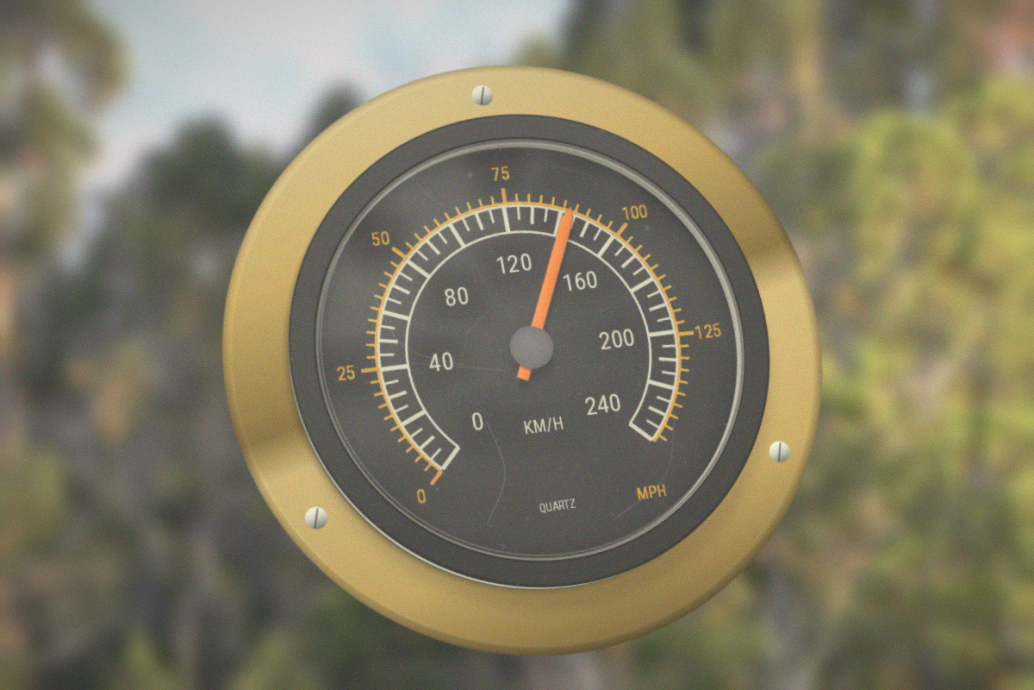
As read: 142.5
